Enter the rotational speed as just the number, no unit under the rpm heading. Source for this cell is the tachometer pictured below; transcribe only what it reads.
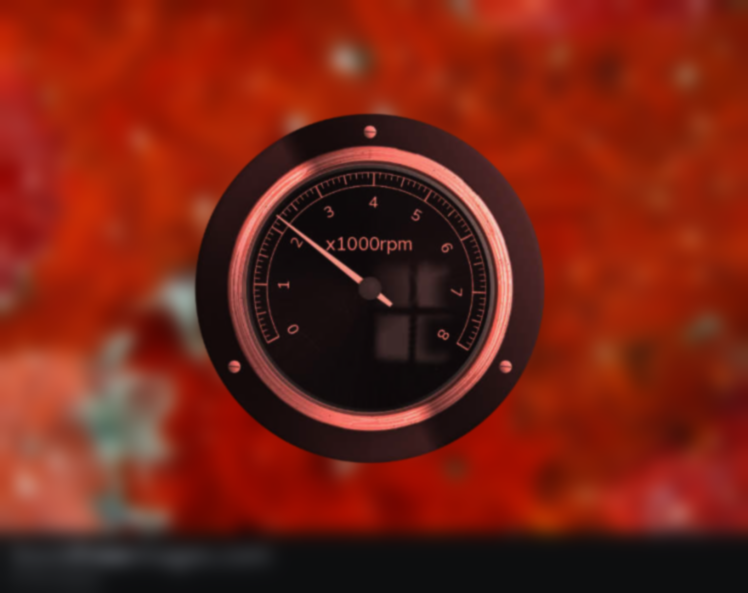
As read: 2200
